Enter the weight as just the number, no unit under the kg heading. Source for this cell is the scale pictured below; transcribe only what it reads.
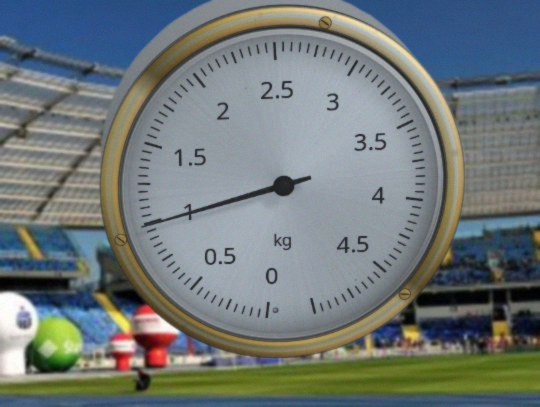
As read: 1
